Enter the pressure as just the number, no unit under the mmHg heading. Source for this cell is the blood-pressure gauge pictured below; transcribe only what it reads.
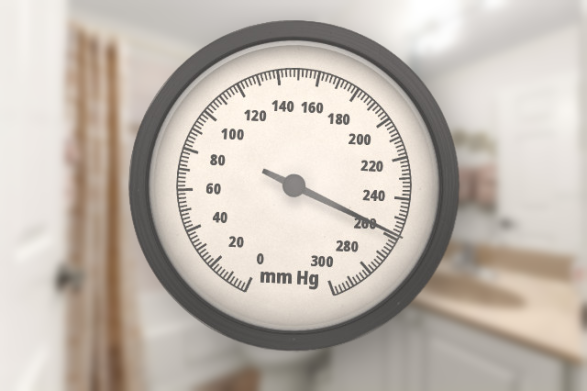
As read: 258
